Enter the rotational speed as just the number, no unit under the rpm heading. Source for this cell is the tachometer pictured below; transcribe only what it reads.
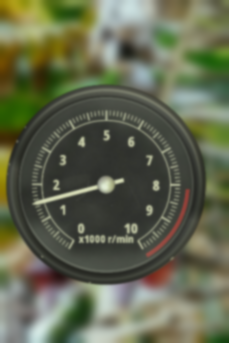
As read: 1500
